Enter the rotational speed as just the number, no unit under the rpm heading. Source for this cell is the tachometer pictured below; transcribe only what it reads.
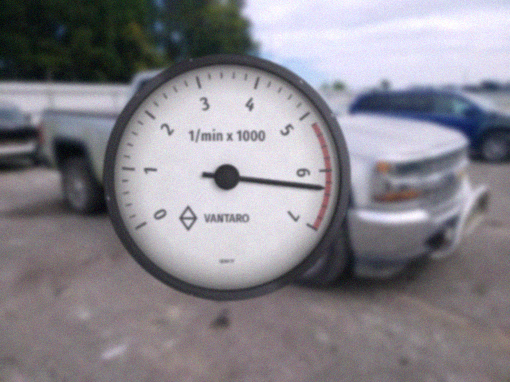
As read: 6300
